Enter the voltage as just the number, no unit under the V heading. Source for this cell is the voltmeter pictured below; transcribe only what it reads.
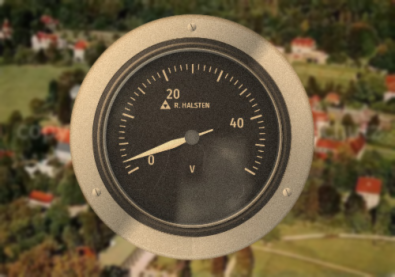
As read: 2
